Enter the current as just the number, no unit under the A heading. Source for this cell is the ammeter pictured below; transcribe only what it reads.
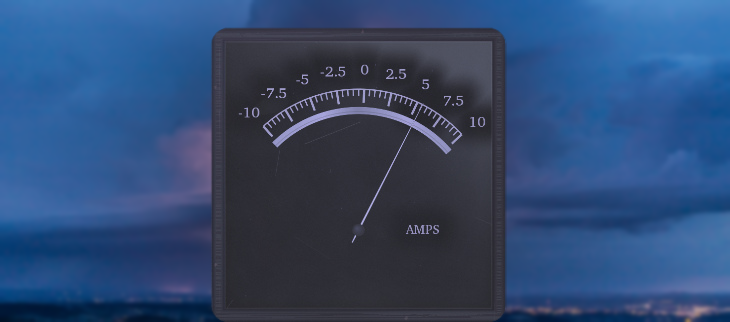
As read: 5.5
